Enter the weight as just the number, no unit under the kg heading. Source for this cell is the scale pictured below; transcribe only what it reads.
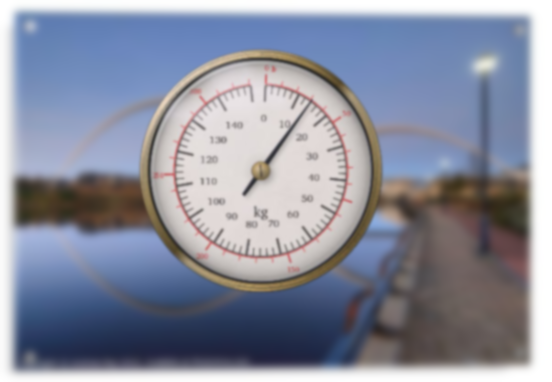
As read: 14
